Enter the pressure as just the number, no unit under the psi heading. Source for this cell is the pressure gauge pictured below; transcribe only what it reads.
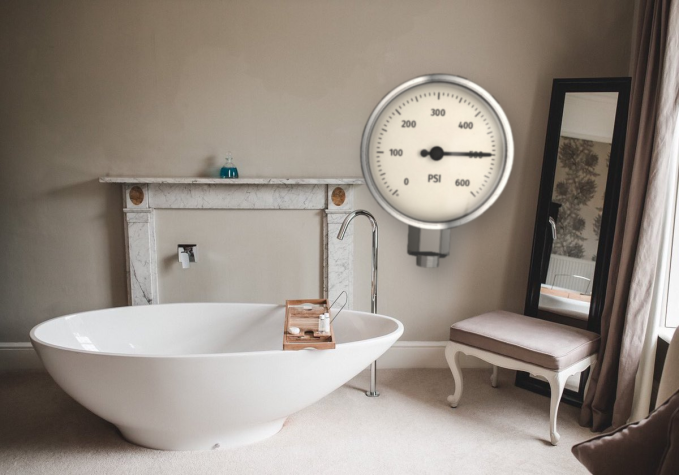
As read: 500
